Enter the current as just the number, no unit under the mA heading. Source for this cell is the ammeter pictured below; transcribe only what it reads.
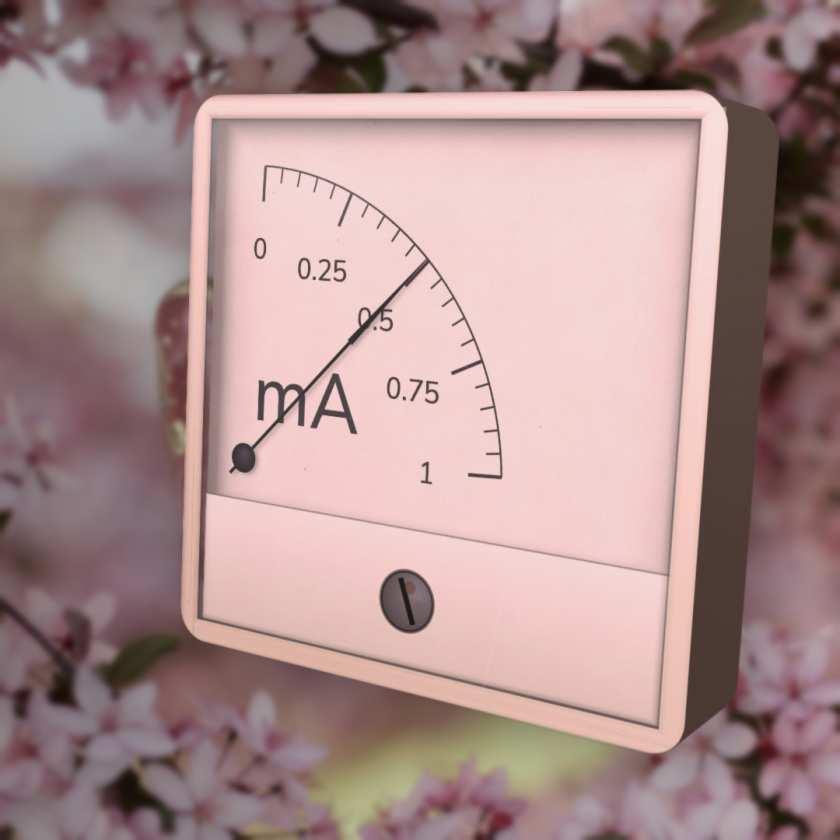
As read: 0.5
